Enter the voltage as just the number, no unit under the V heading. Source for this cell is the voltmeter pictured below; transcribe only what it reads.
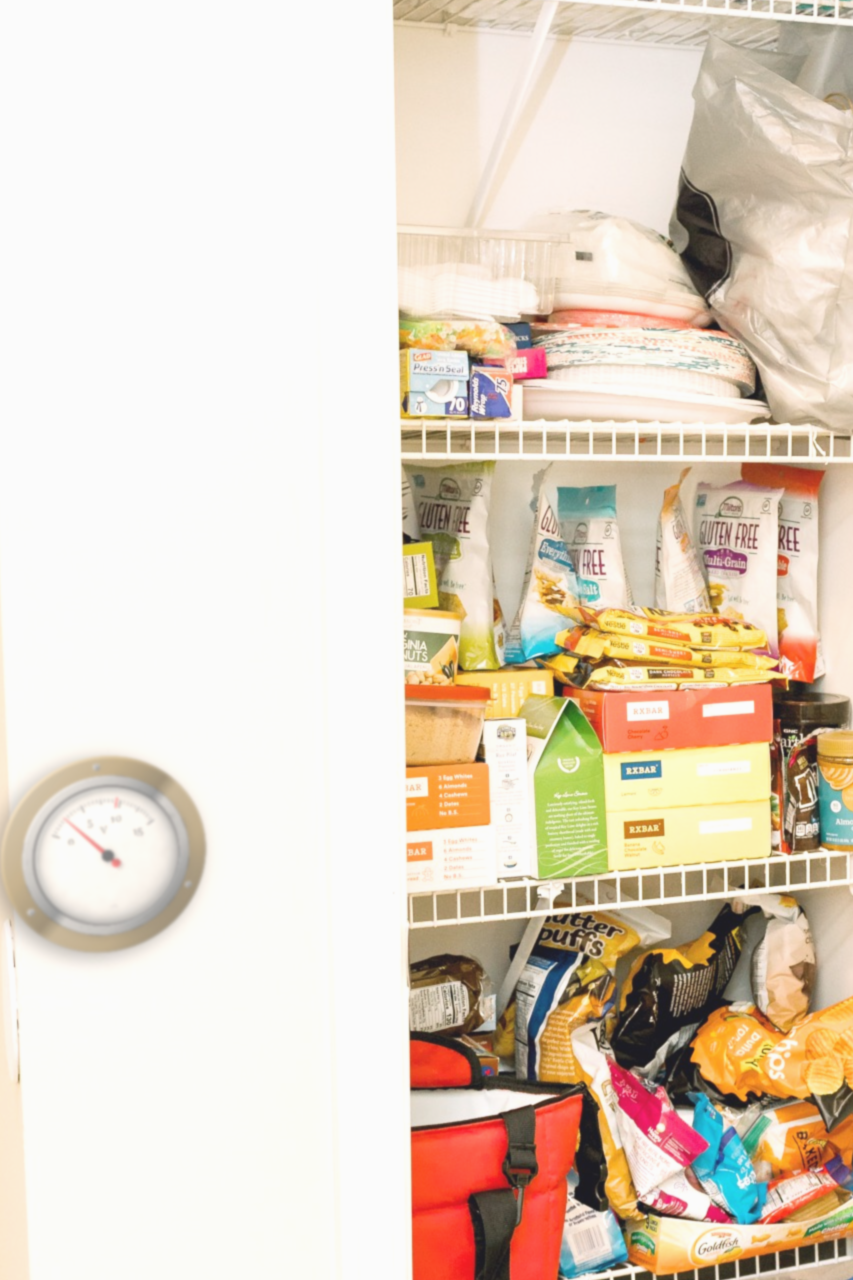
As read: 2.5
